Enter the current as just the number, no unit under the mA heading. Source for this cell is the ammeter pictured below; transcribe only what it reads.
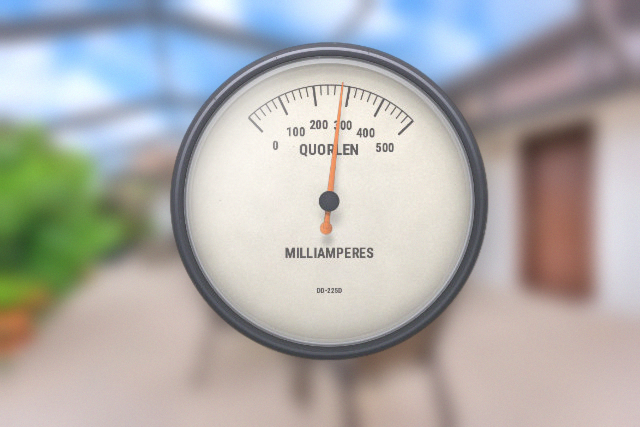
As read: 280
